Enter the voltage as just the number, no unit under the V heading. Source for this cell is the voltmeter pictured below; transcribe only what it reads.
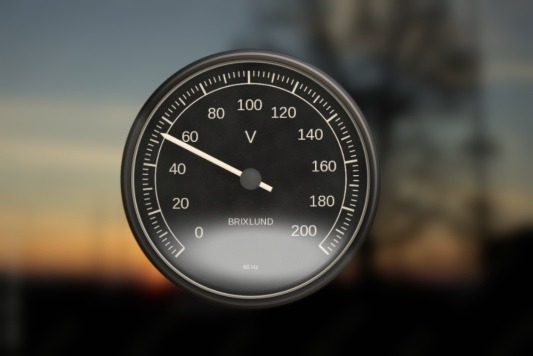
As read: 54
